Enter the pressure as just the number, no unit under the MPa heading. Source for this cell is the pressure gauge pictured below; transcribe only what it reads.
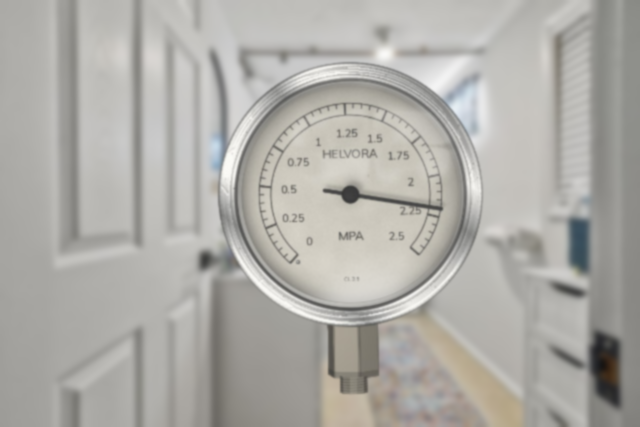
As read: 2.2
